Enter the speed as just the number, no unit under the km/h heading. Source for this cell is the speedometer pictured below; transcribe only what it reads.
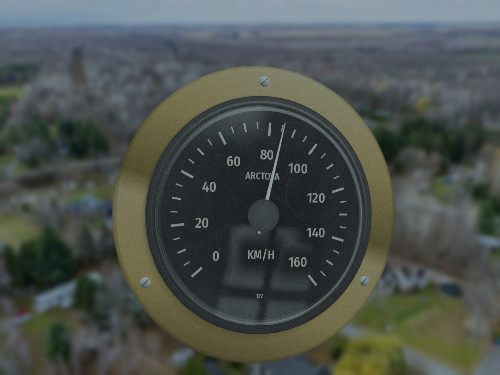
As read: 85
